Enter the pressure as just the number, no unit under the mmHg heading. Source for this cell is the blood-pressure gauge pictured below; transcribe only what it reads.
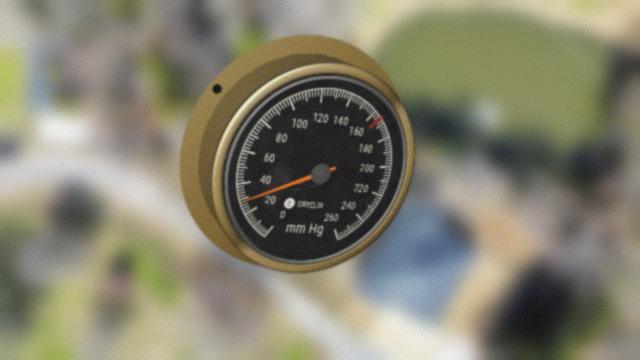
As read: 30
